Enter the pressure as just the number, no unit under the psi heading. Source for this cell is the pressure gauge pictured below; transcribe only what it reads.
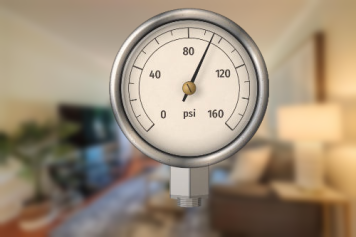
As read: 95
